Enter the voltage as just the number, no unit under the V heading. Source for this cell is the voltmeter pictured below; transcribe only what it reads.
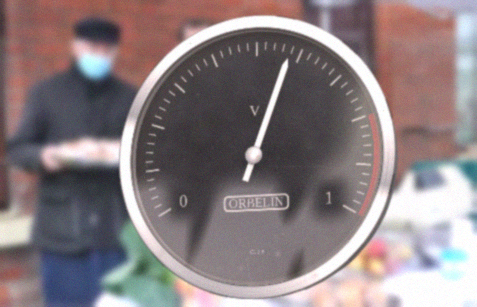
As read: 0.58
